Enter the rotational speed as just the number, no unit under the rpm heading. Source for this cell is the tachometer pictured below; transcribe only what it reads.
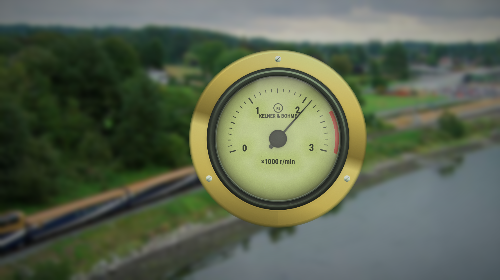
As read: 2100
